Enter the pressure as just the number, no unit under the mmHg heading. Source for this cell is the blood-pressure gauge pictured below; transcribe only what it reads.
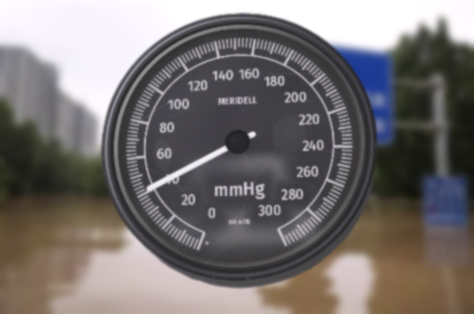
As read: 40
